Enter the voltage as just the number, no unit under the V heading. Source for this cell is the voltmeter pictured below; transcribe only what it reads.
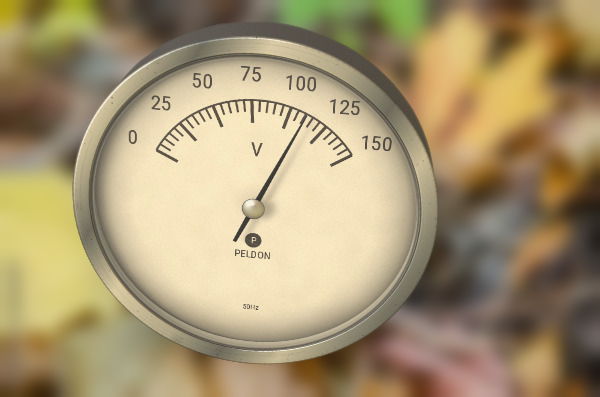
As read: 110
